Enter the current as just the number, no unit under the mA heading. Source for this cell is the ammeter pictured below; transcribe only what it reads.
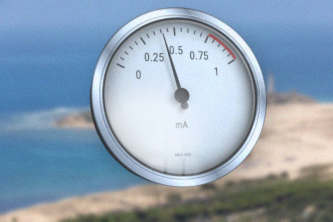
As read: 0.4
